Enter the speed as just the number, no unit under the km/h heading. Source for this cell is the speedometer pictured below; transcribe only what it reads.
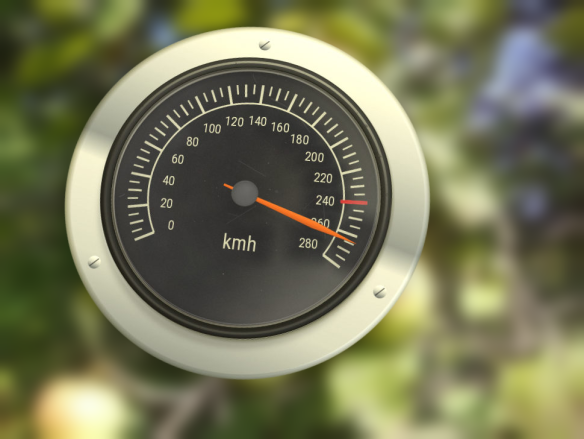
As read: 265
